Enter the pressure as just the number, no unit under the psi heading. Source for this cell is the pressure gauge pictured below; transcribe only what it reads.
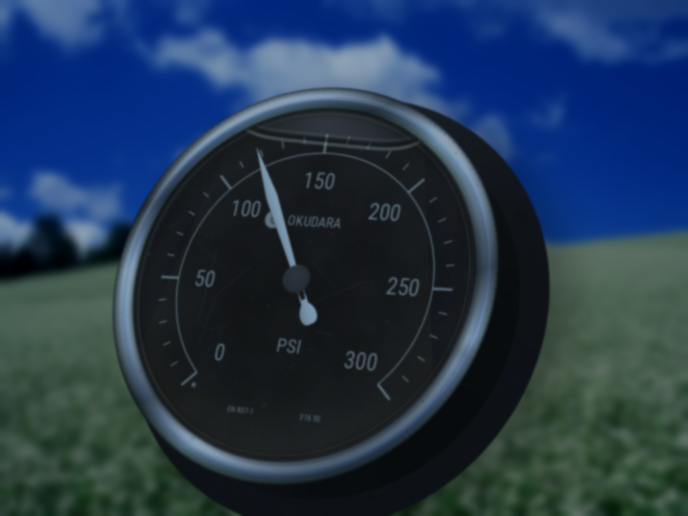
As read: 120
